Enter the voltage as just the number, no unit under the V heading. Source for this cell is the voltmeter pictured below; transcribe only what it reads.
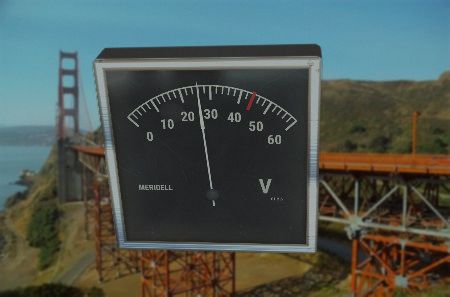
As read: 26
